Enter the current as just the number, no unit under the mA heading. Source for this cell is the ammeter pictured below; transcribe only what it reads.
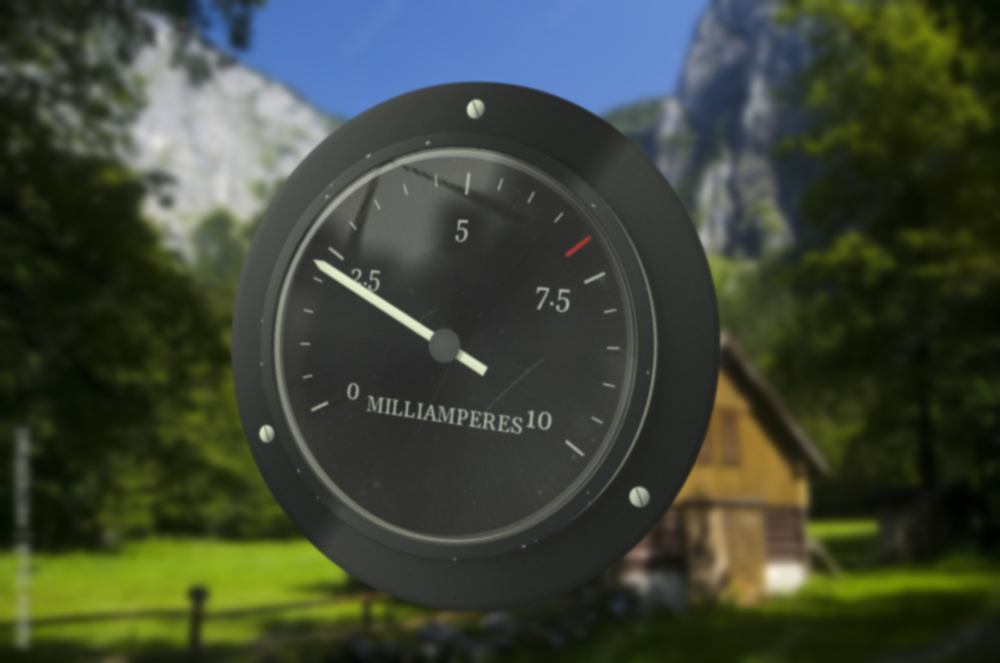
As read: 2.25
